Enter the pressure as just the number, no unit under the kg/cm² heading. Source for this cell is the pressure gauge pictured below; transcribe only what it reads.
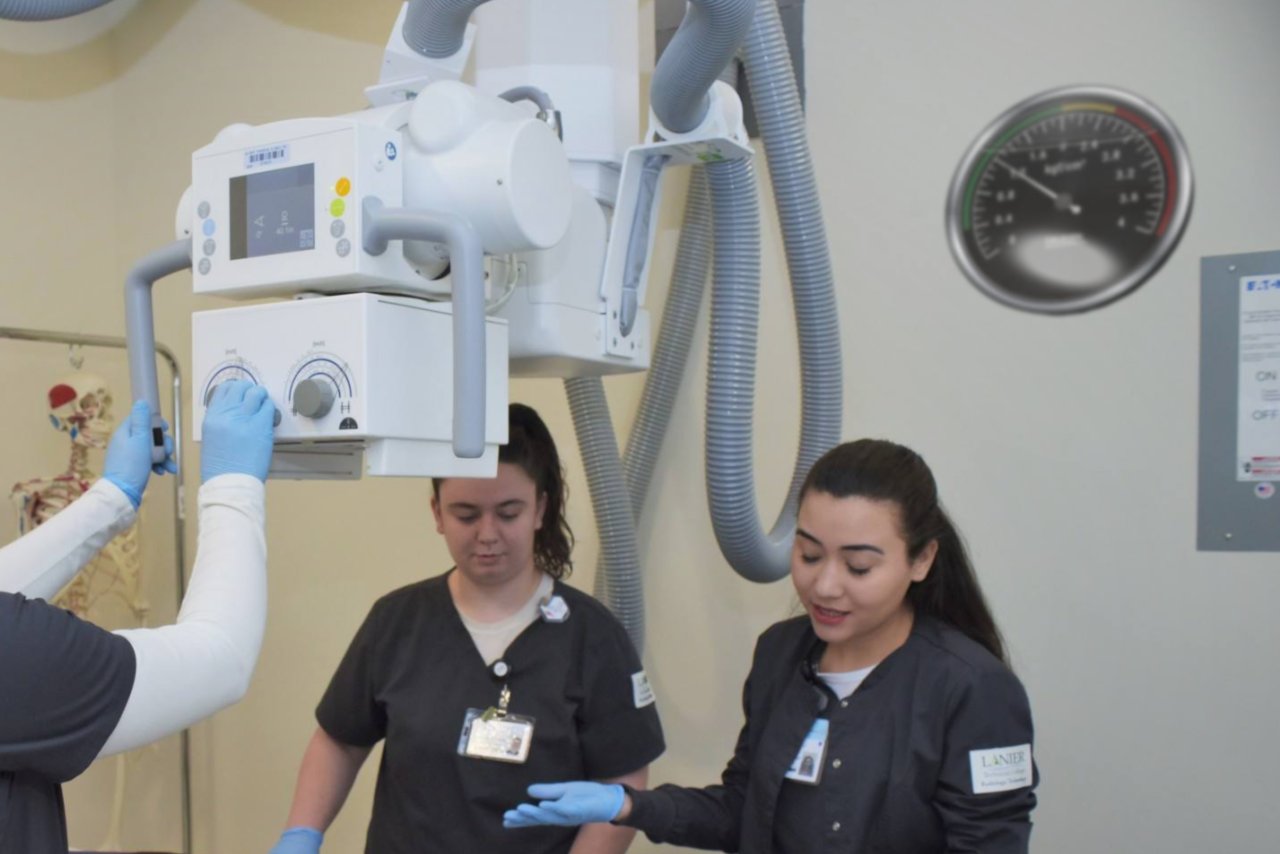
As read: 1.2
